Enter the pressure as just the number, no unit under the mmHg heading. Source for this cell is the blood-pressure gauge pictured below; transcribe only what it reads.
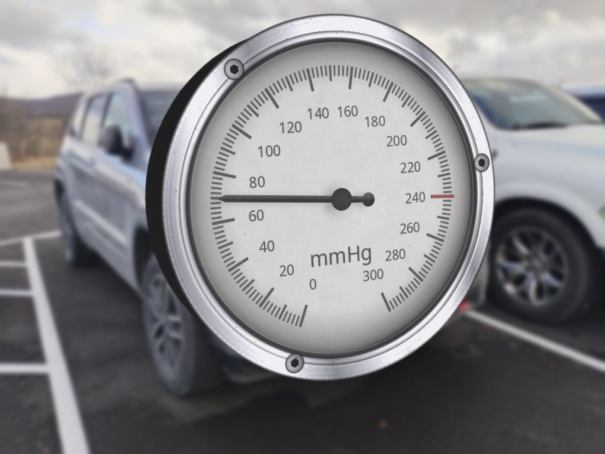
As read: 70
